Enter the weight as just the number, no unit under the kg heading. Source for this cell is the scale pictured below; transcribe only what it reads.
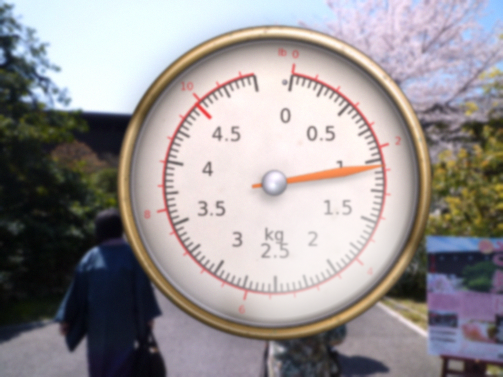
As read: 1.05
